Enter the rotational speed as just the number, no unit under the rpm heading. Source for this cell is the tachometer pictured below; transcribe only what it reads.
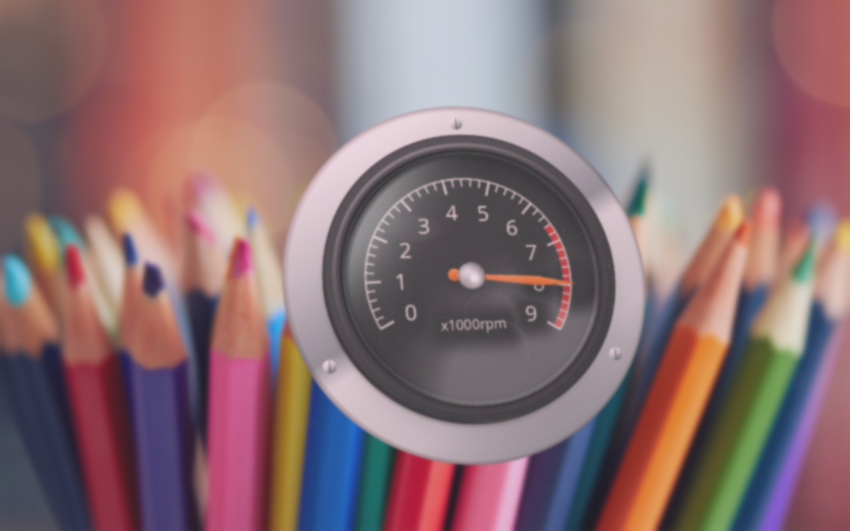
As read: 8000
